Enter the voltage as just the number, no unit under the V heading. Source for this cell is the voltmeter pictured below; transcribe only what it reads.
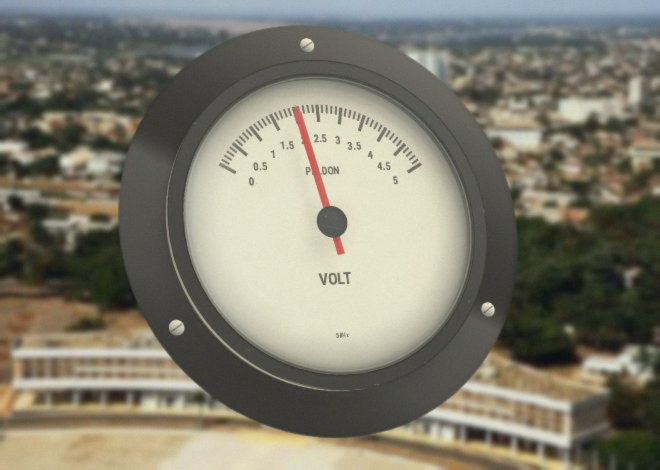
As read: 2
